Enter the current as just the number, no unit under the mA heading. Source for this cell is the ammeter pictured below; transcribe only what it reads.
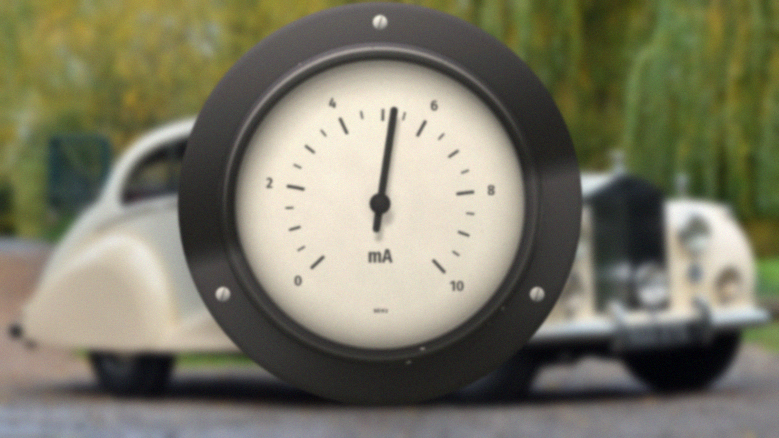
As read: 5.25
